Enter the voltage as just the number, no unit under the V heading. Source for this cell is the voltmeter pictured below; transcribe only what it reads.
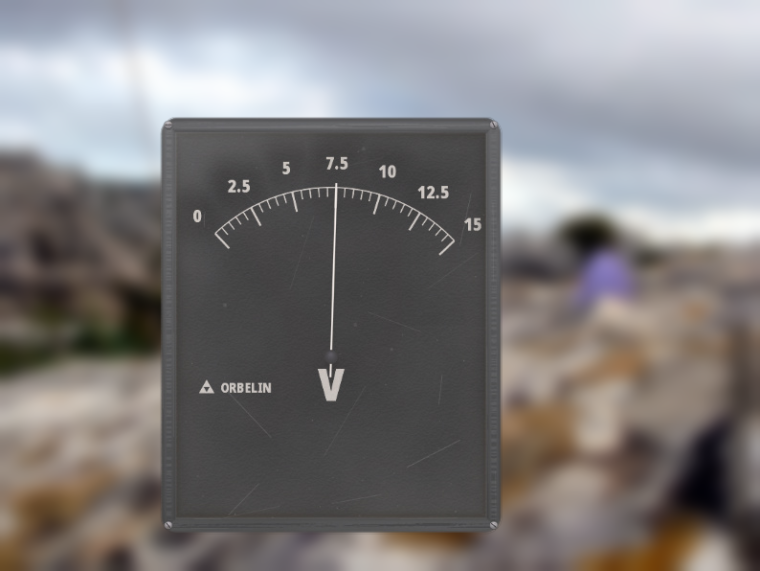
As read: 7.5
